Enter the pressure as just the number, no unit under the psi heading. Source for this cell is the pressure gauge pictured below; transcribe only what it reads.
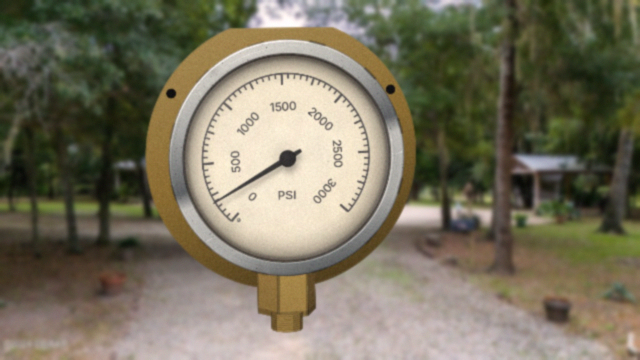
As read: 200
